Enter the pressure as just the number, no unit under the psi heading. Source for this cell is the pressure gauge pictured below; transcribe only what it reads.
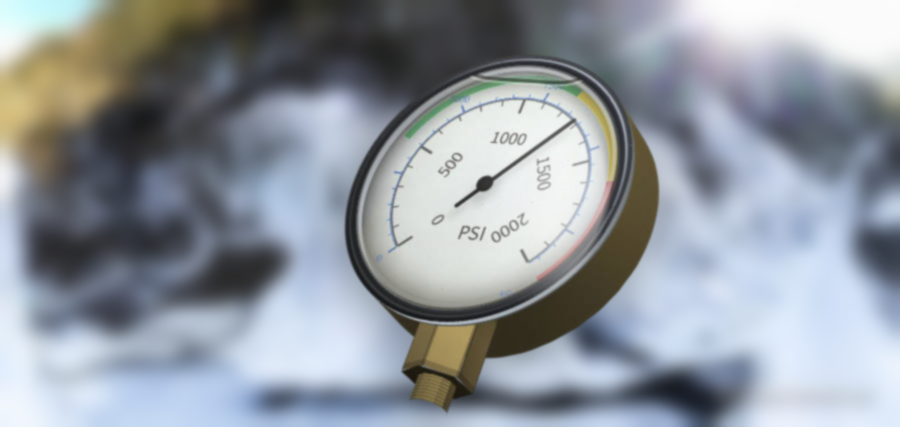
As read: 1300
